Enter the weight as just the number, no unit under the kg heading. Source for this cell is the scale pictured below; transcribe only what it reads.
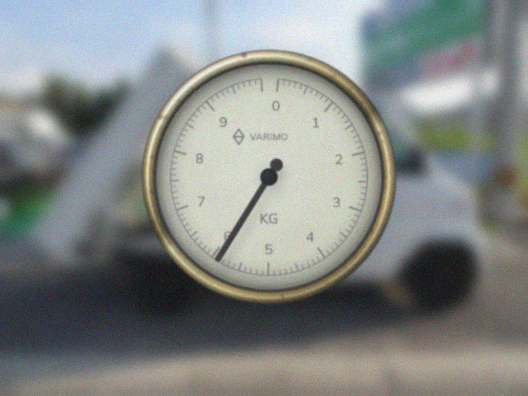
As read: 5.9
